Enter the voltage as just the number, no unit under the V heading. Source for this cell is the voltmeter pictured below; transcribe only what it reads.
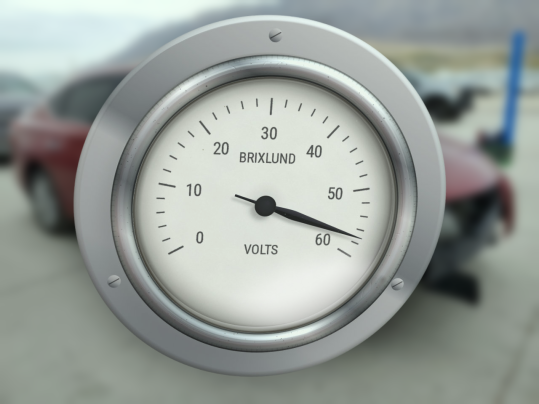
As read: 57
